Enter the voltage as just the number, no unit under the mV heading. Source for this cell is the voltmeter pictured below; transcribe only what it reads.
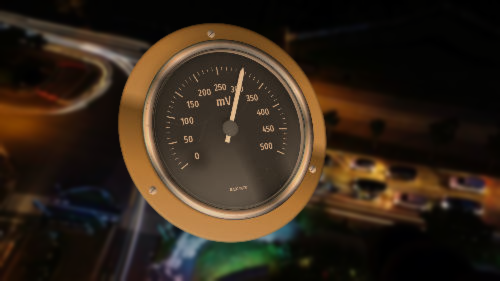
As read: 300
